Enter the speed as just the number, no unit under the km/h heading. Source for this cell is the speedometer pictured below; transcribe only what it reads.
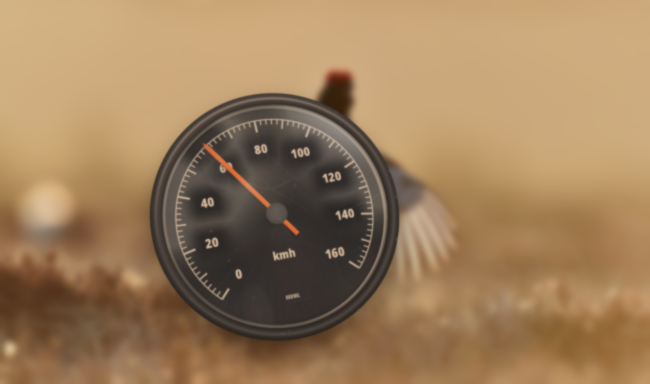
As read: 60
